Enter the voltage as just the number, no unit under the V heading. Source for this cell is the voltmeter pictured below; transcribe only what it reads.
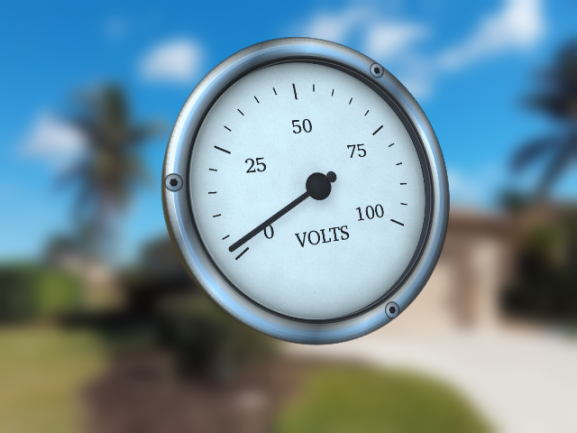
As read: 2.5
